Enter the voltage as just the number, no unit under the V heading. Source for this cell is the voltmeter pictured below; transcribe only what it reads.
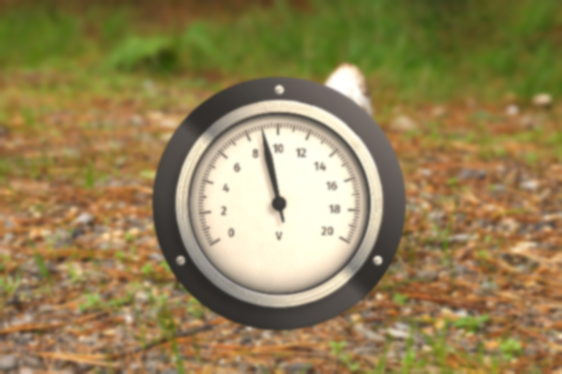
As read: 9
